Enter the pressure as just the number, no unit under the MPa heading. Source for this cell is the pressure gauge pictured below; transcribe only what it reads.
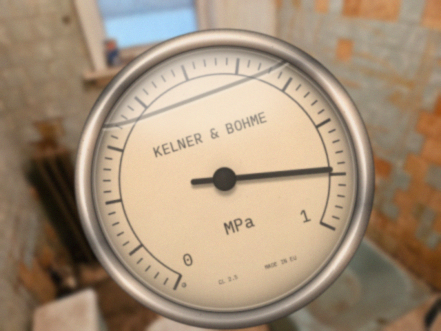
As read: 0.89
